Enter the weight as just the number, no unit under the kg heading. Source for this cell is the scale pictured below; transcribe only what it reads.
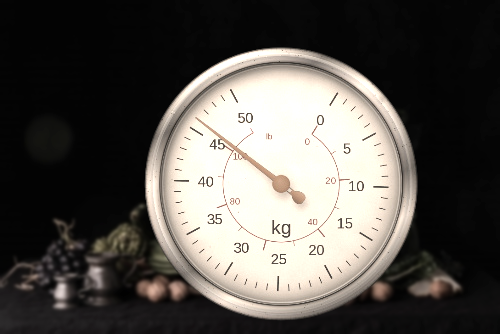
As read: 46
